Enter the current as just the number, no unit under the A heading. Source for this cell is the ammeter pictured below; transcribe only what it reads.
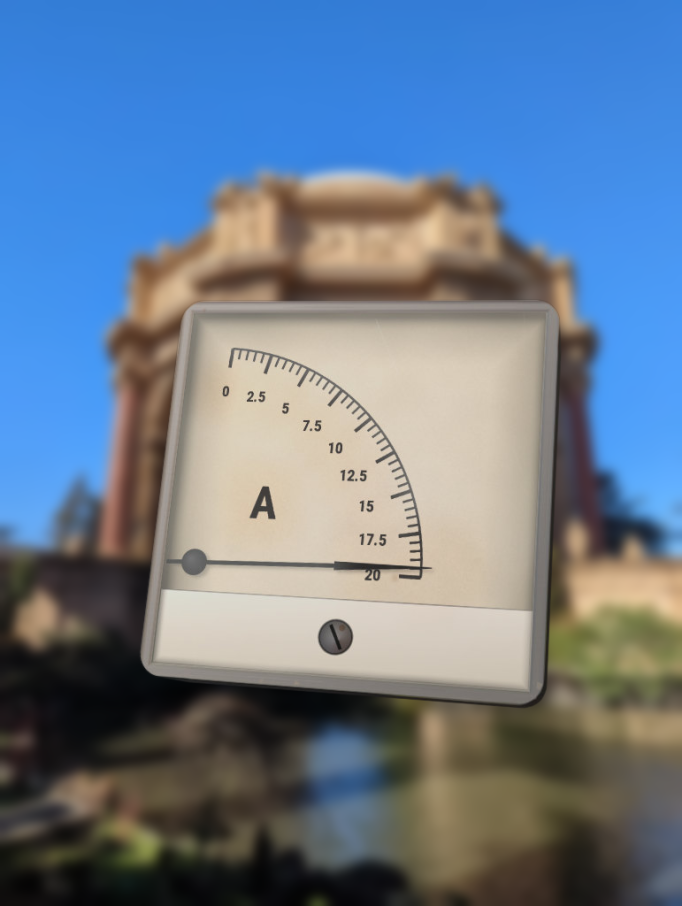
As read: 19.5
